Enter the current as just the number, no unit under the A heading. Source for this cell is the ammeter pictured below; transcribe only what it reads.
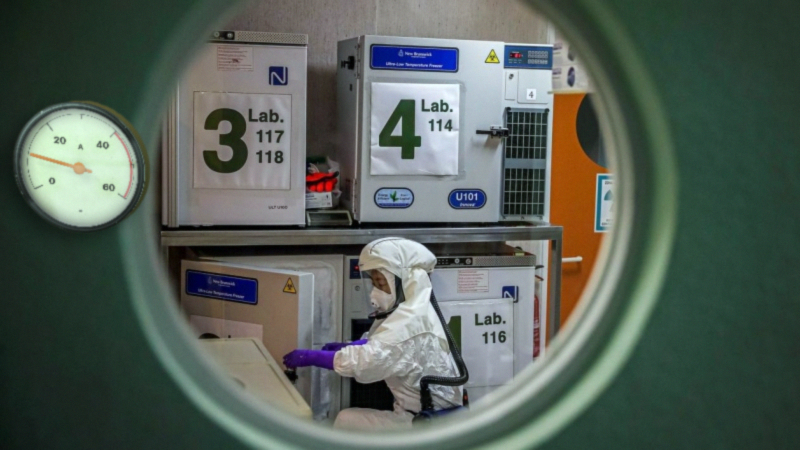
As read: 10
